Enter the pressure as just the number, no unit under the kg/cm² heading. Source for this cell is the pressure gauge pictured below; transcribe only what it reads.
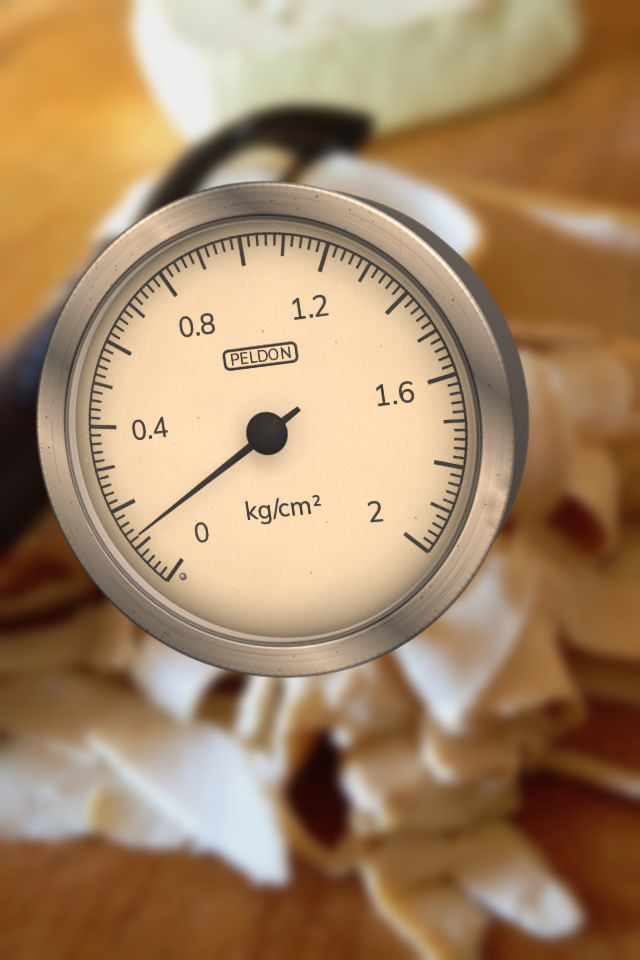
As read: 0.12
